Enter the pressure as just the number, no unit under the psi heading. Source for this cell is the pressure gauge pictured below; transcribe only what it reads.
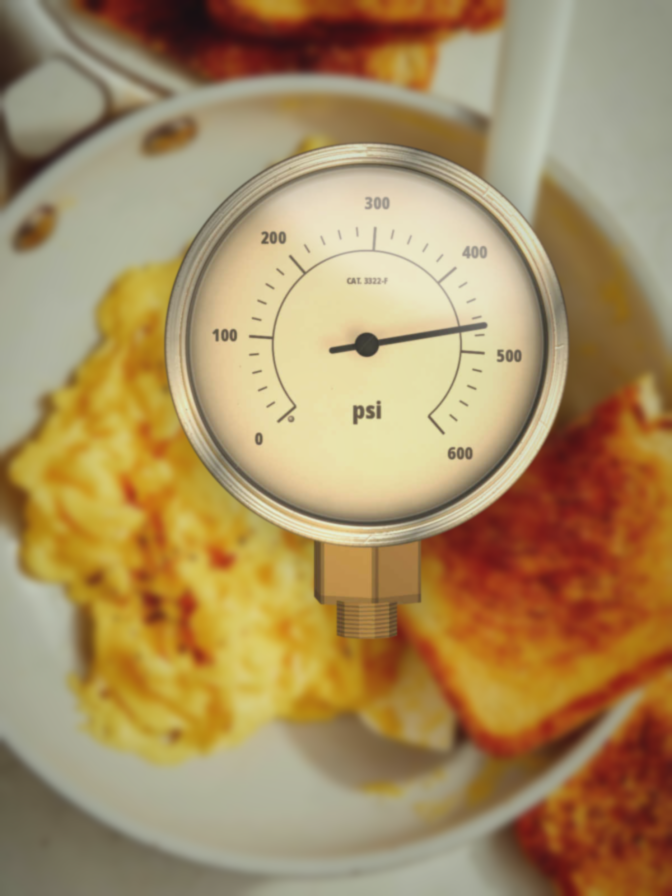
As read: 470
